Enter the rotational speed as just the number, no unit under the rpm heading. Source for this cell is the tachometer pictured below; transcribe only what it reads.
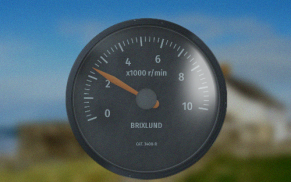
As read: 2400
